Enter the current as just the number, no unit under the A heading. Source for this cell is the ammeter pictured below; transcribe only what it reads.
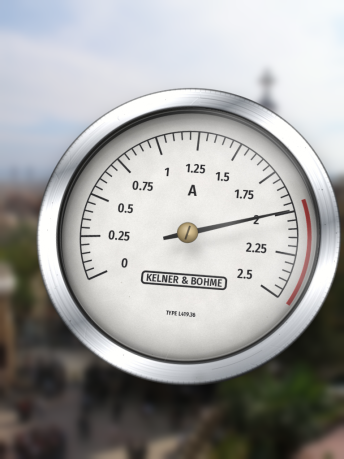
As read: 2
